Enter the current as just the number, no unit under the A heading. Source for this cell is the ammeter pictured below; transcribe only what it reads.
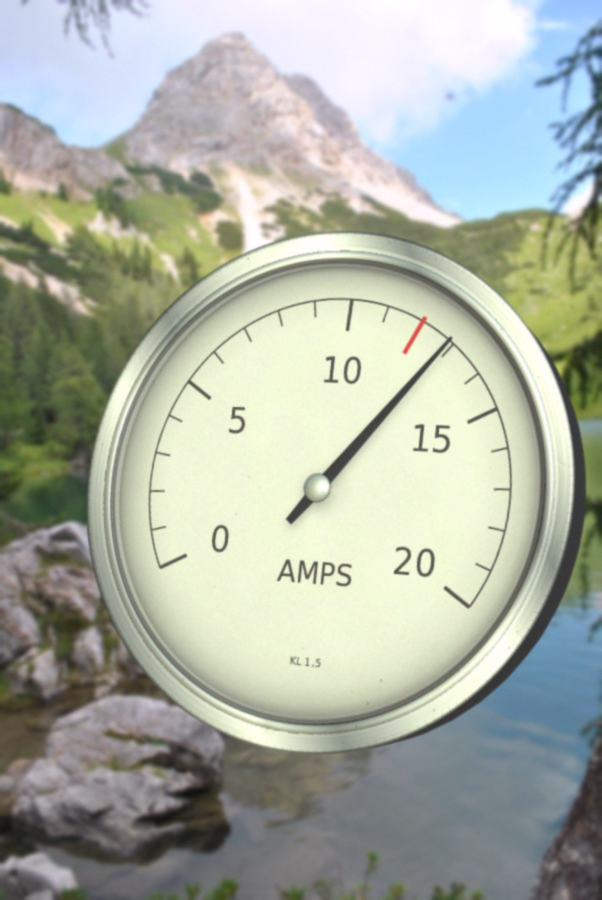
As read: 13
